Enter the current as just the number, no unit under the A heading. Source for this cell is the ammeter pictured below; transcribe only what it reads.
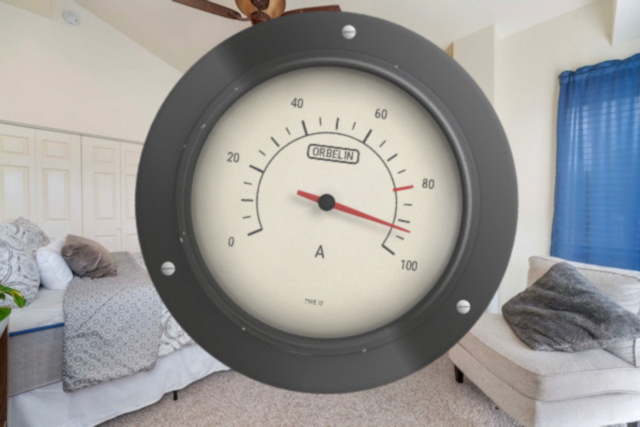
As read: 92.5
